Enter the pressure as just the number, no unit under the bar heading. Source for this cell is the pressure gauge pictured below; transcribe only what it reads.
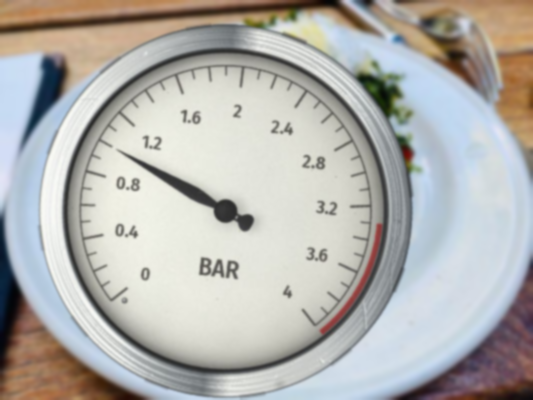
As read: 1
